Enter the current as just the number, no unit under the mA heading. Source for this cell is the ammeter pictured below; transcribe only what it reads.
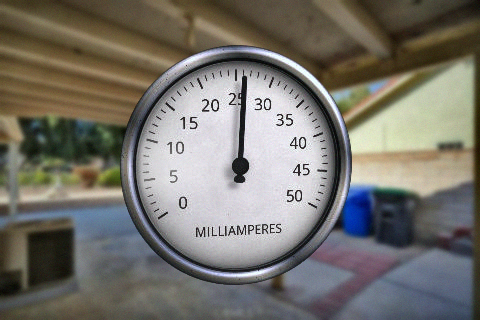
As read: 26
